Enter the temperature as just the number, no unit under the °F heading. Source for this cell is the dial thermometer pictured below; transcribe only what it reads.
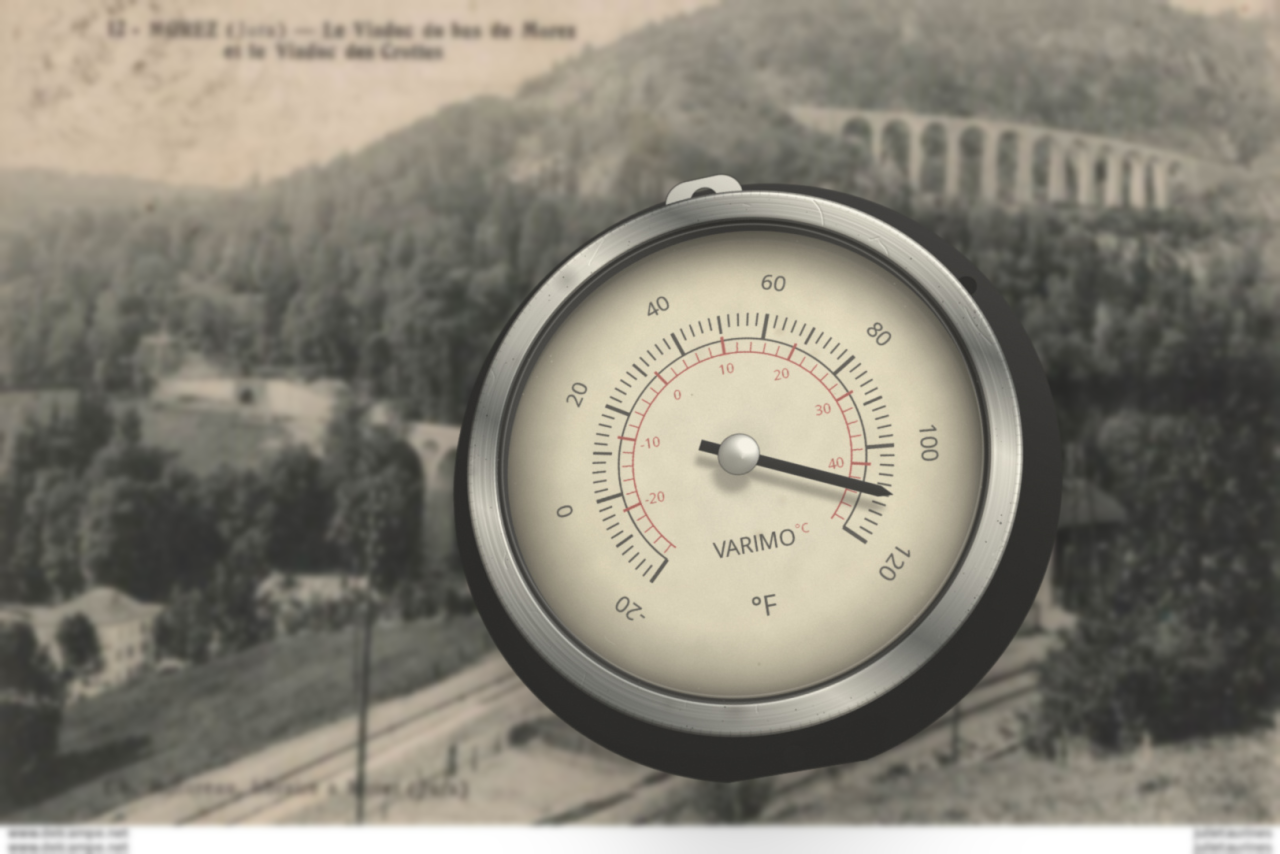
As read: 110
